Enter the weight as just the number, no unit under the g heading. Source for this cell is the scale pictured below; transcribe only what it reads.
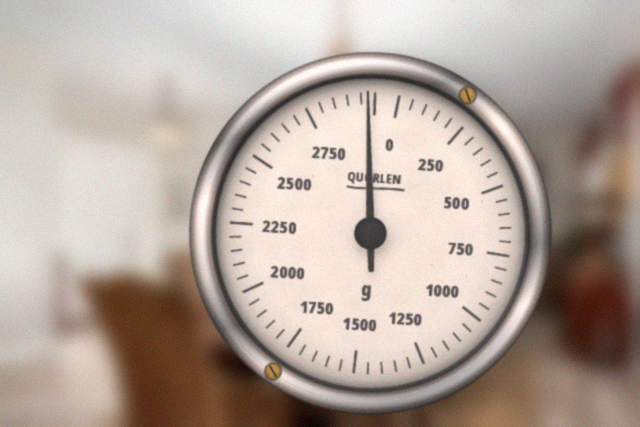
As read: 2975
